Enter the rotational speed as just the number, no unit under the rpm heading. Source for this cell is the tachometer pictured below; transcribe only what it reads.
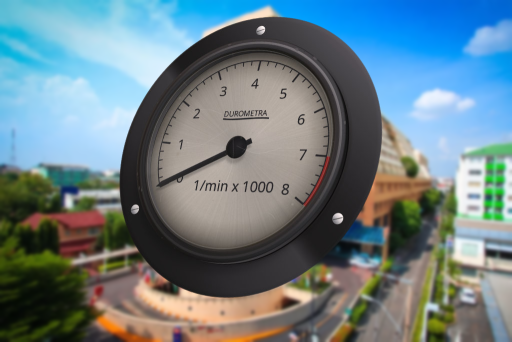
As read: 0
